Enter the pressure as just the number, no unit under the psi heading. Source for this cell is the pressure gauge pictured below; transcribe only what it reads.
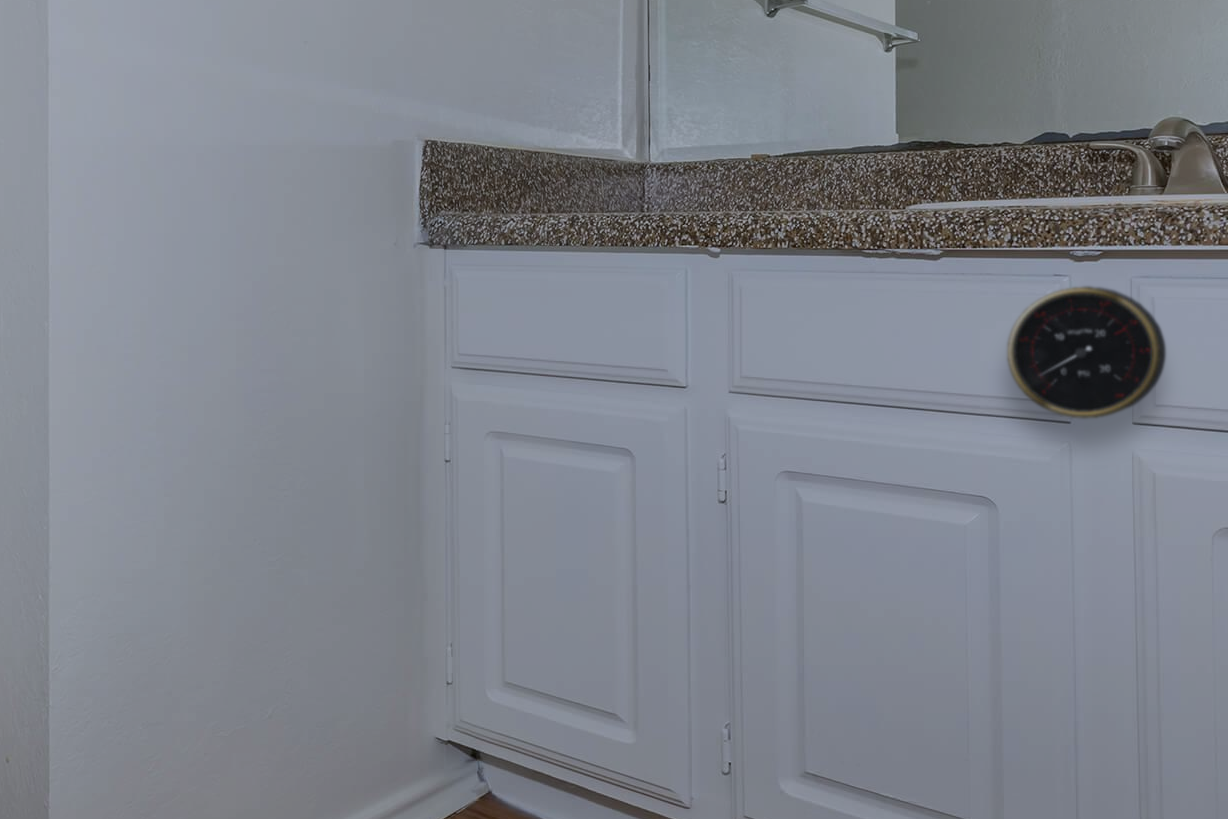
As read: 2
